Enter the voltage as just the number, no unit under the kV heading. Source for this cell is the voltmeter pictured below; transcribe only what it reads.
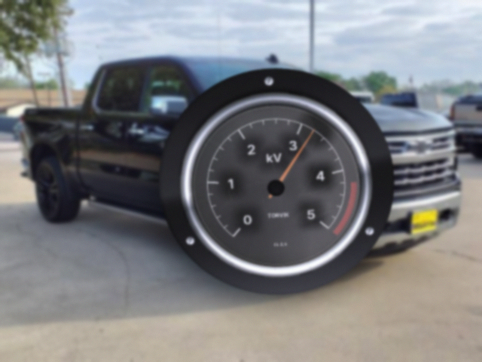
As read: 3.2
